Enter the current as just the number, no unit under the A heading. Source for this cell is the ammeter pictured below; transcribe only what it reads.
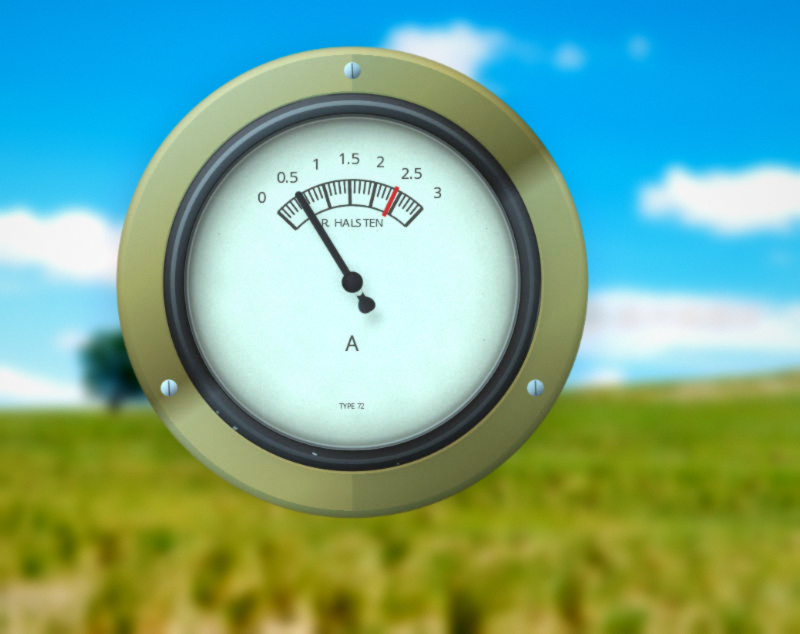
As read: 0.5
